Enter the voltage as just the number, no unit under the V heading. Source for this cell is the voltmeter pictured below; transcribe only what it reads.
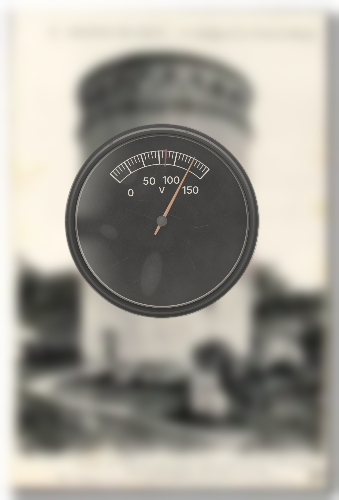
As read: 125
